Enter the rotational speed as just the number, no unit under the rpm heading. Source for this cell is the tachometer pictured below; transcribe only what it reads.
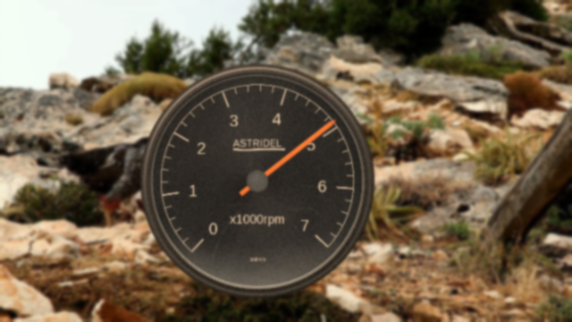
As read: 4900
